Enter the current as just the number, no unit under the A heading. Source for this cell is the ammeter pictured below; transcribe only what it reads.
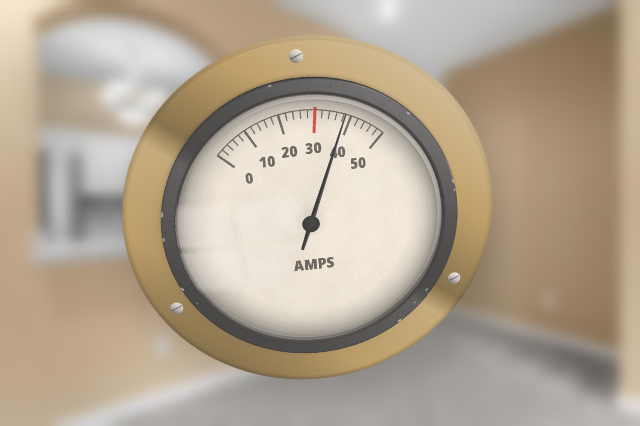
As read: 38
